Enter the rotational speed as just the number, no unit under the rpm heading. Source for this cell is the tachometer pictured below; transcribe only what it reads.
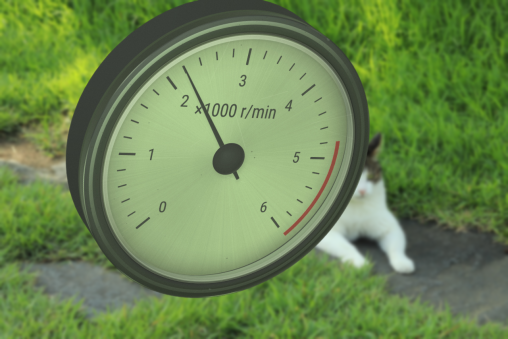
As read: 2200
